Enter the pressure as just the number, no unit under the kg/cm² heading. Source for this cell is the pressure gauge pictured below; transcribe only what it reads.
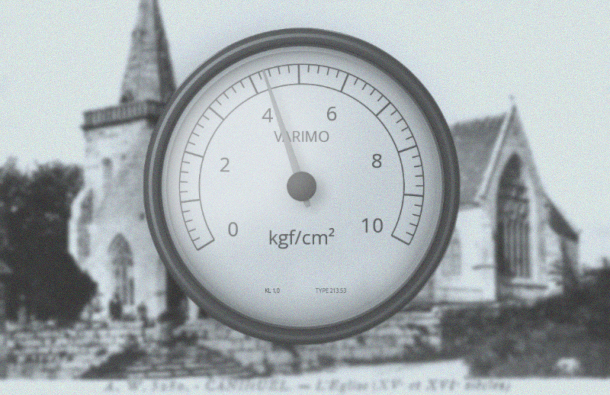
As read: 4.3
